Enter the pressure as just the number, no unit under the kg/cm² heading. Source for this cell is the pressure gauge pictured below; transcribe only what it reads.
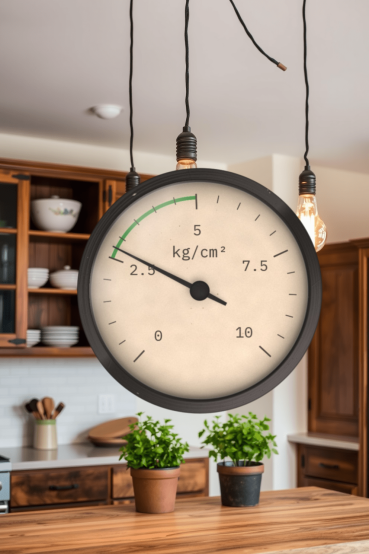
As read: 2.75
